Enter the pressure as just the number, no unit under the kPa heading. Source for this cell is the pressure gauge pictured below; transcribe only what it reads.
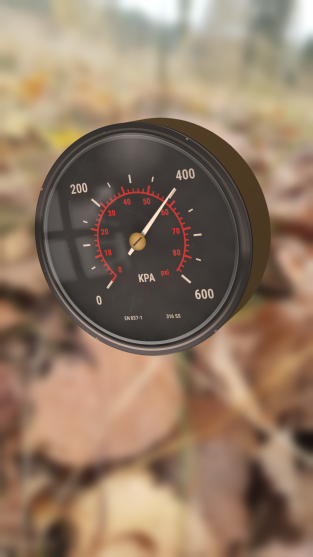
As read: 400
